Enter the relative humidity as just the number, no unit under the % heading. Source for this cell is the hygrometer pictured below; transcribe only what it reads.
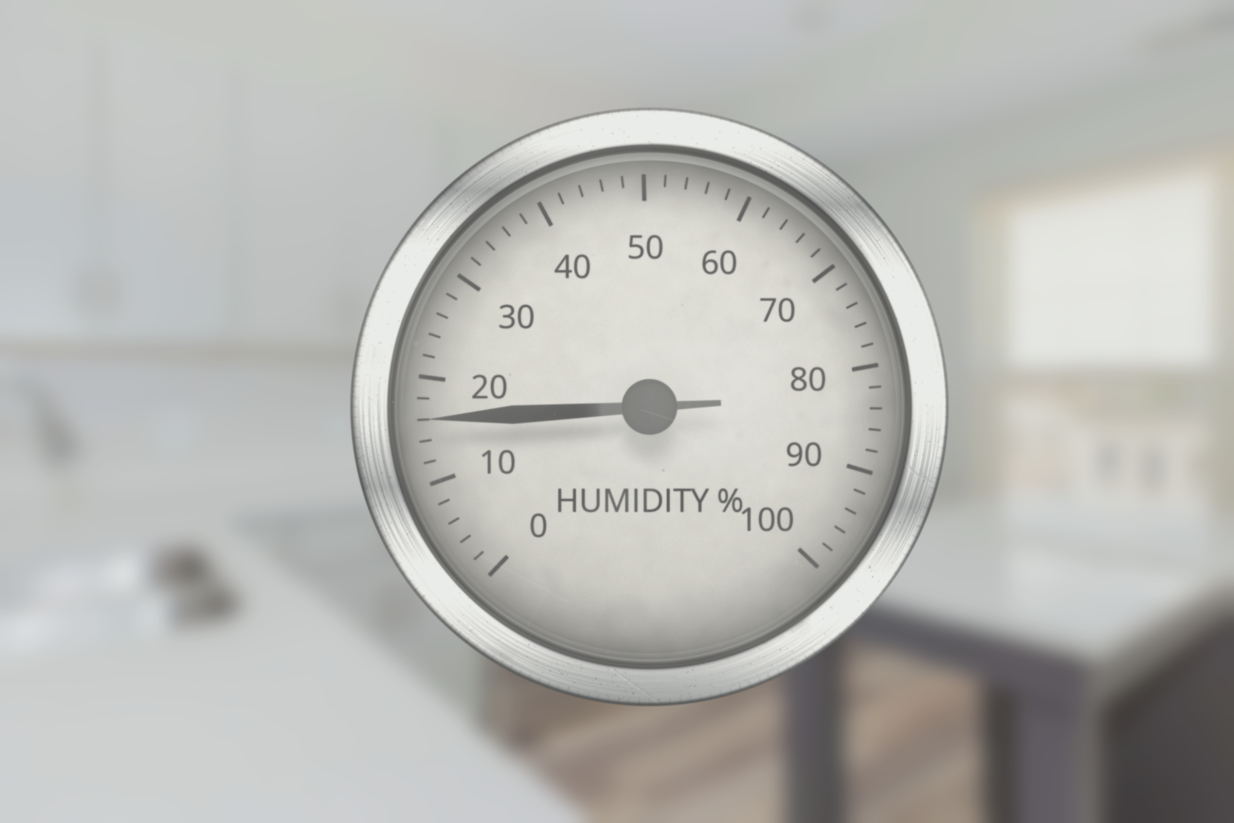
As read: 16
